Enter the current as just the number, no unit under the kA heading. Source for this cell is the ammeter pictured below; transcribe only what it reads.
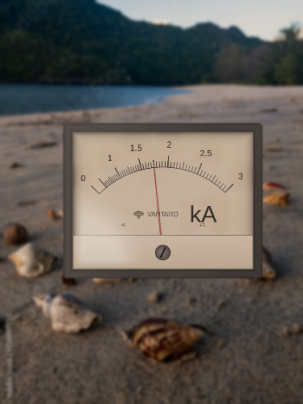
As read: 1.75
